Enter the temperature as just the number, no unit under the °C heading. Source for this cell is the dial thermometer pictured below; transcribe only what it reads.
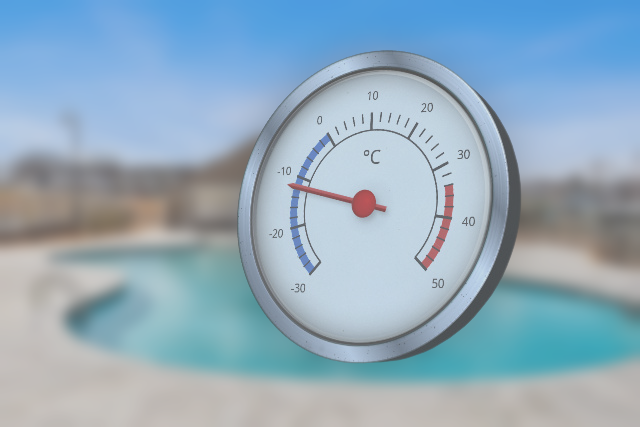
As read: -12
